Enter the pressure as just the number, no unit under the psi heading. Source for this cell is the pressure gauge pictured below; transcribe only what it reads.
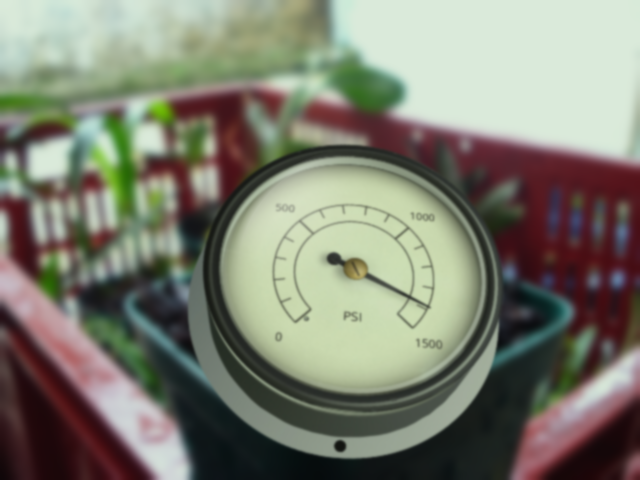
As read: 1400
